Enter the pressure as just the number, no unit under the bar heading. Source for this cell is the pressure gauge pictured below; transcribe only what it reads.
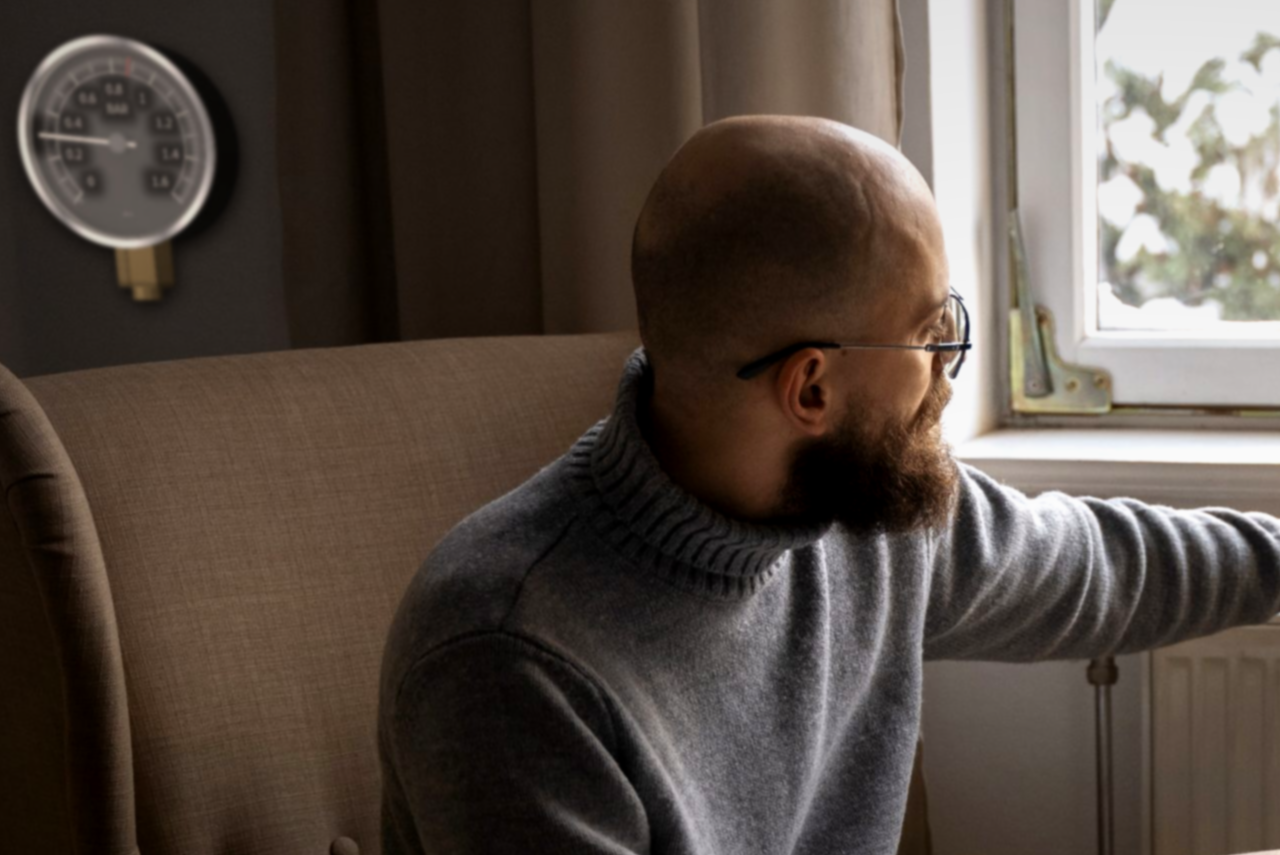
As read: 0.3
